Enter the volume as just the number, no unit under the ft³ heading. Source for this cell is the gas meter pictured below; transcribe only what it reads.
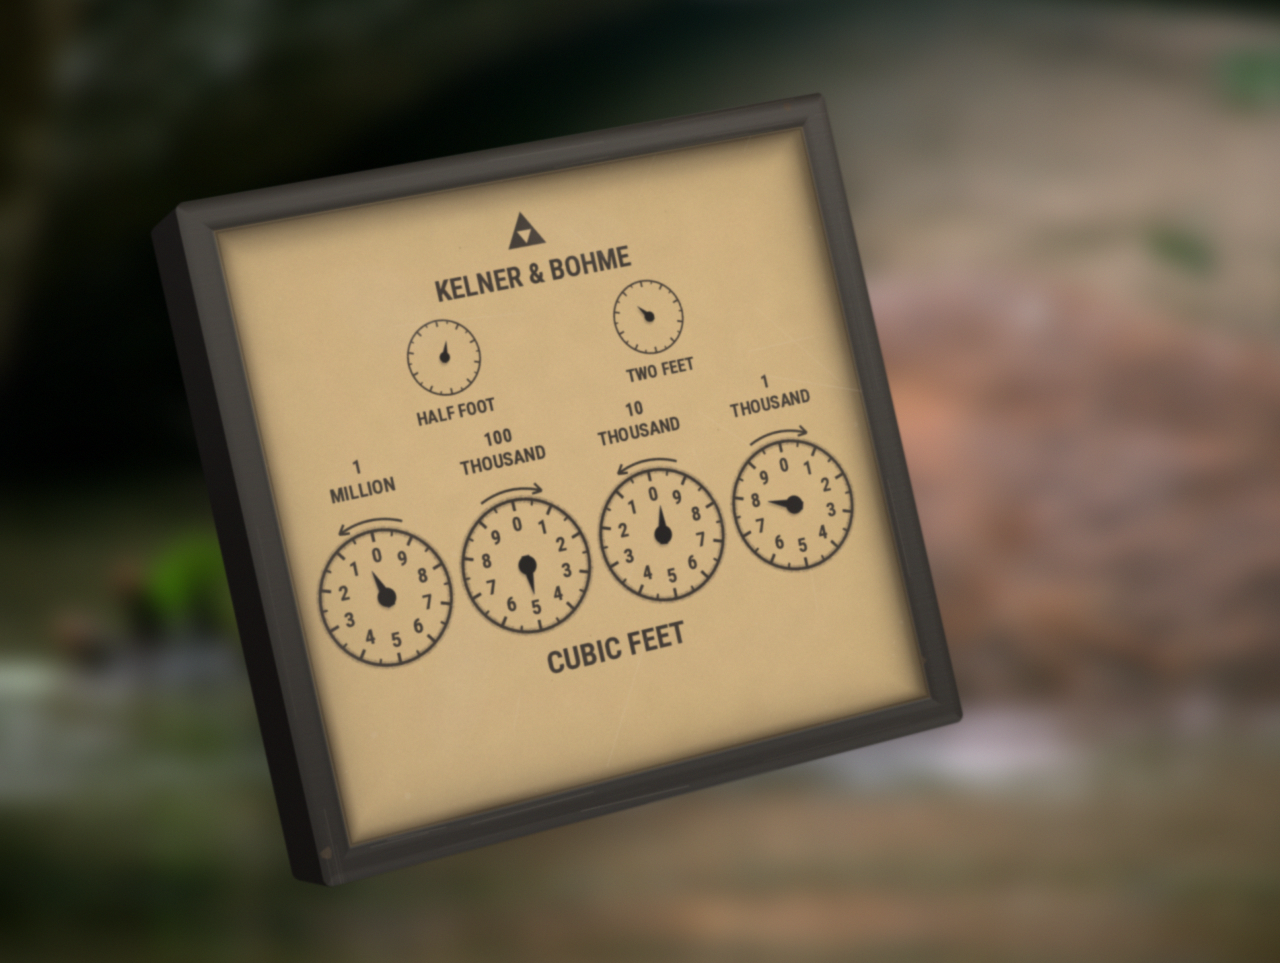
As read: 49800
